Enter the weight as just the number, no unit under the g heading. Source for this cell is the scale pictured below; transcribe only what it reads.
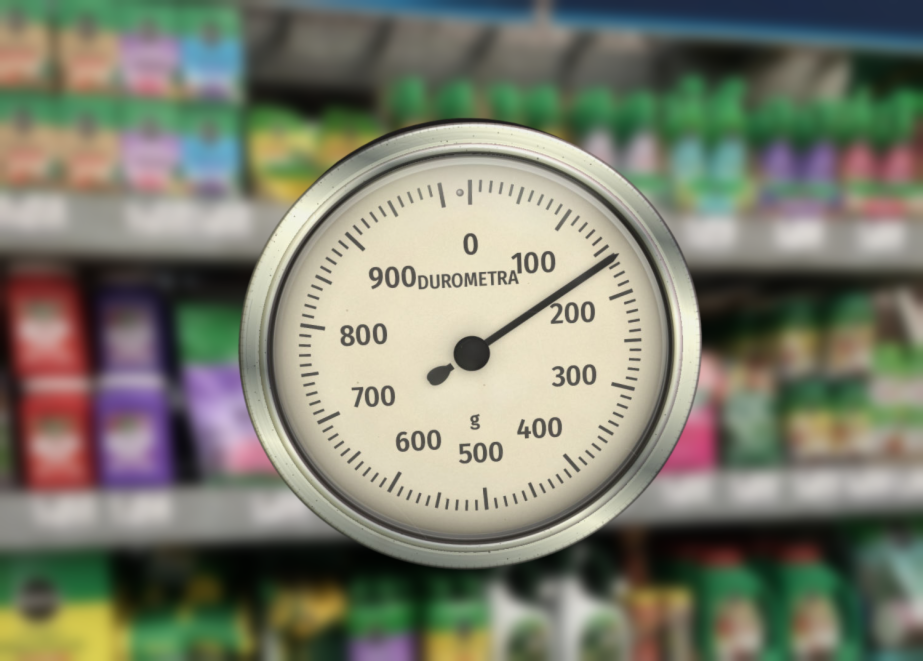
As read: 160
